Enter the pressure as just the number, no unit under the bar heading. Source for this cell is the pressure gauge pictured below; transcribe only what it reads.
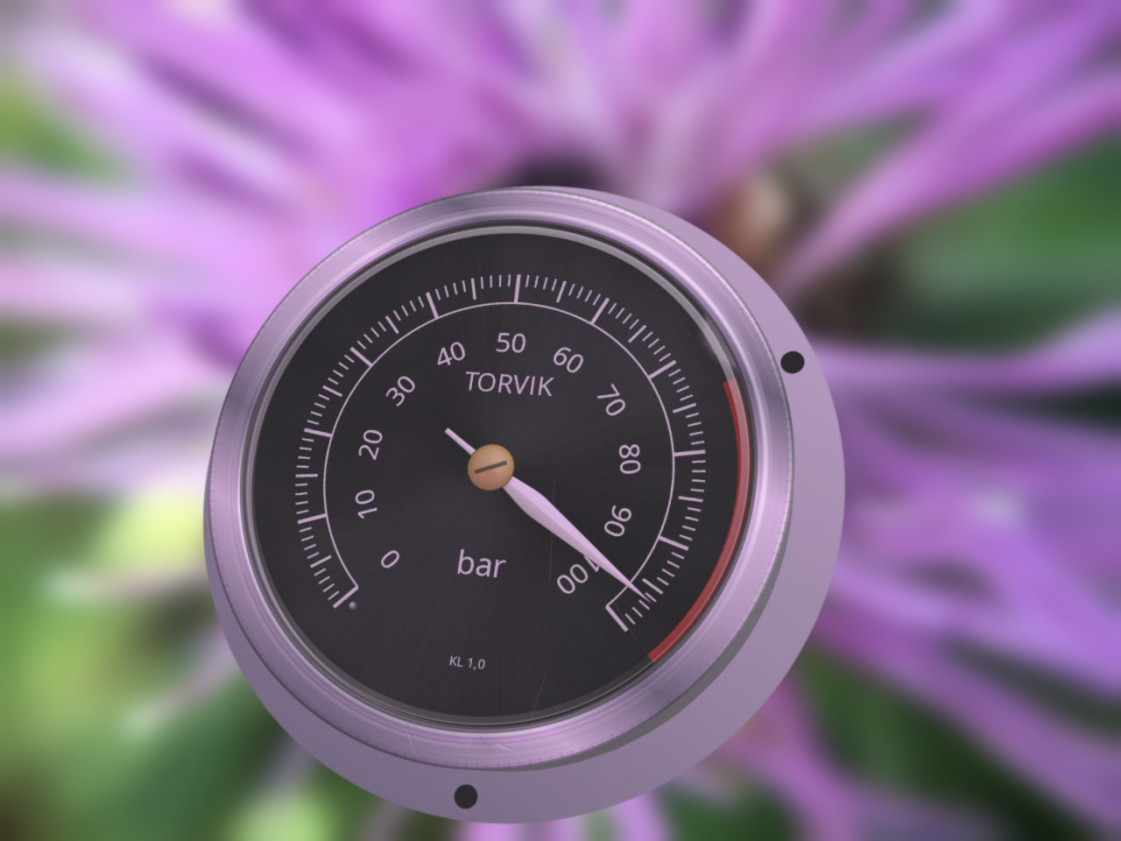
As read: 96.5
